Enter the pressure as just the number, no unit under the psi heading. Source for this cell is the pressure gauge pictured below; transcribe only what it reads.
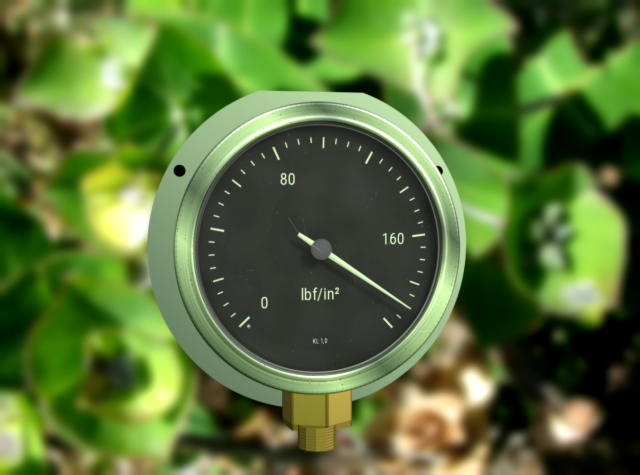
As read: 190
